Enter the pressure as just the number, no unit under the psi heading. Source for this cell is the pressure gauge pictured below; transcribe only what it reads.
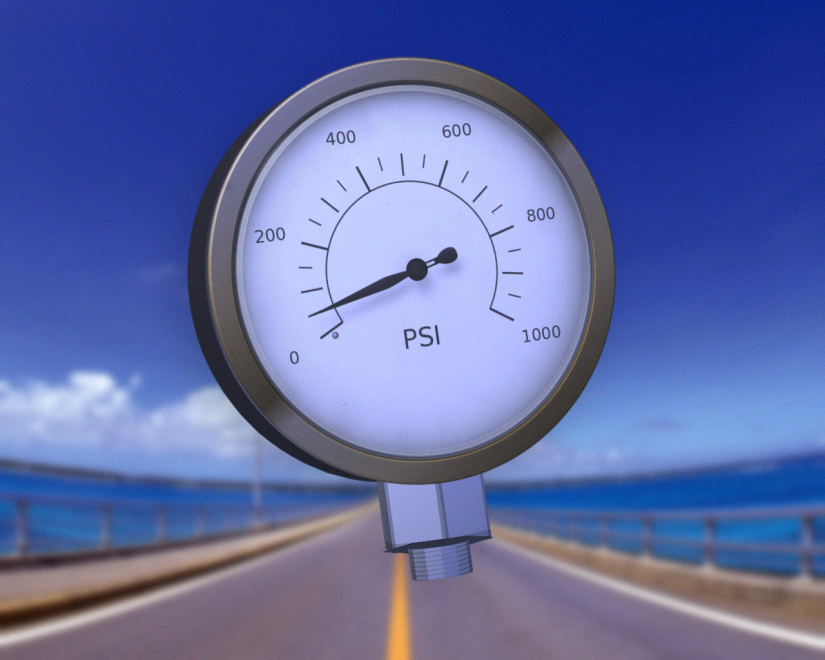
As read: 50
